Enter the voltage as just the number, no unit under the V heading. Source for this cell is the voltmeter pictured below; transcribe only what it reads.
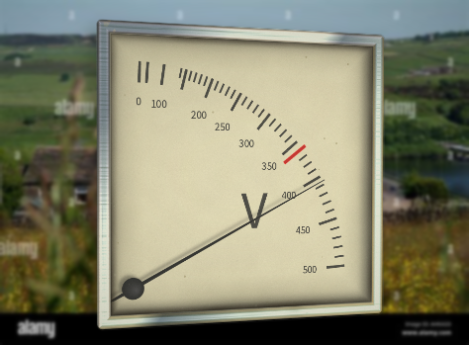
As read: 405
